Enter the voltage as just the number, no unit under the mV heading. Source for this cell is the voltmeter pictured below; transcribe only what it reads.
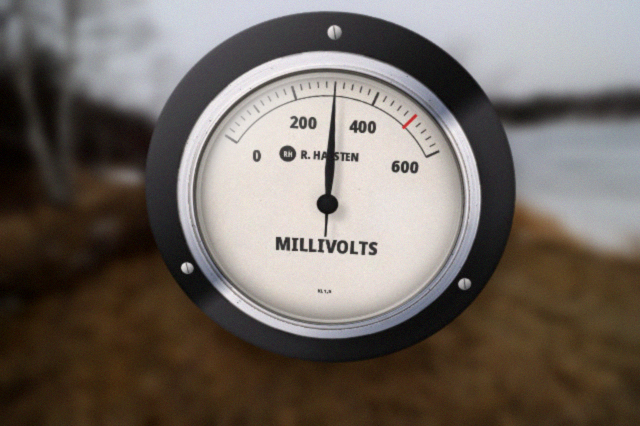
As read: 300
